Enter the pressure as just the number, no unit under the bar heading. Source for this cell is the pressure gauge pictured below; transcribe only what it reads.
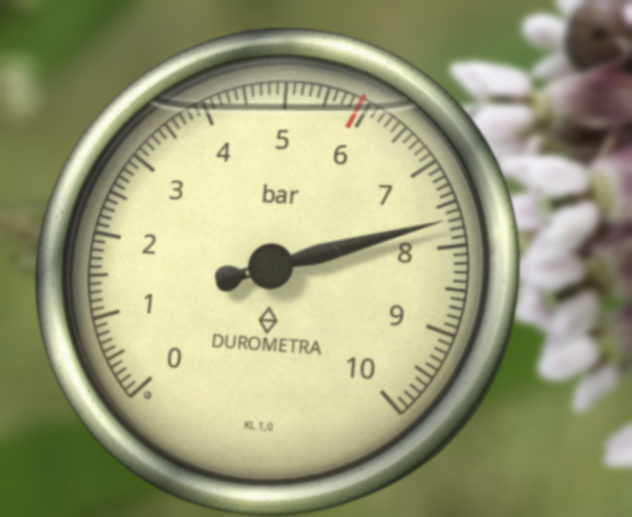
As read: 7.7
